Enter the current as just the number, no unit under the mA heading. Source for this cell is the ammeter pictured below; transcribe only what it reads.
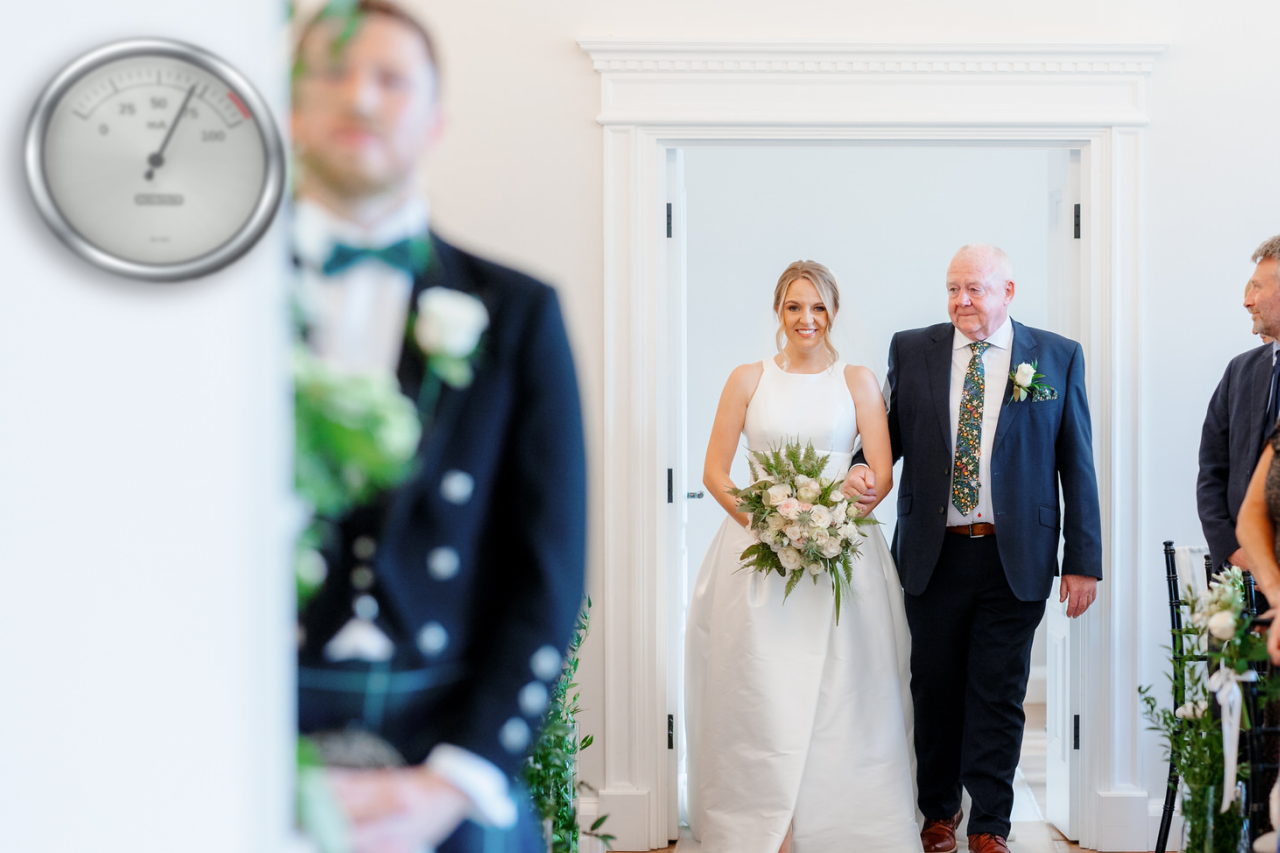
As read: 70
